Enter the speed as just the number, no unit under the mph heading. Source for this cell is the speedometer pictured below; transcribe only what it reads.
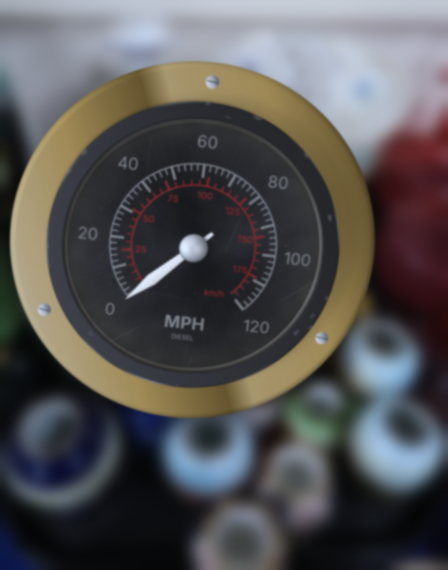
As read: 0
